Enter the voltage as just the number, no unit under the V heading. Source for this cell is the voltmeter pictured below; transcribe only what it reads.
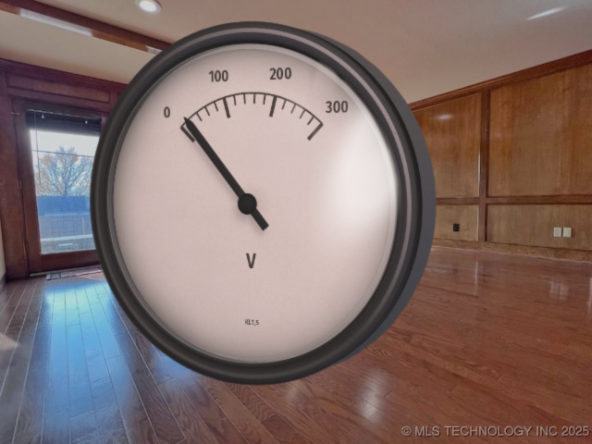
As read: 20
